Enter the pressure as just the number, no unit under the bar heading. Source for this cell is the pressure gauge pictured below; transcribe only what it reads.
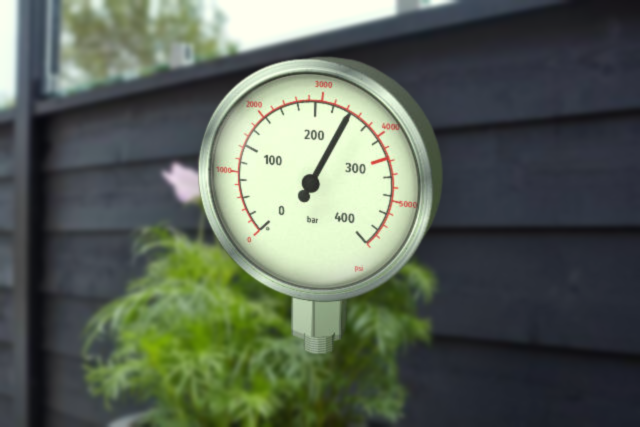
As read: 240
